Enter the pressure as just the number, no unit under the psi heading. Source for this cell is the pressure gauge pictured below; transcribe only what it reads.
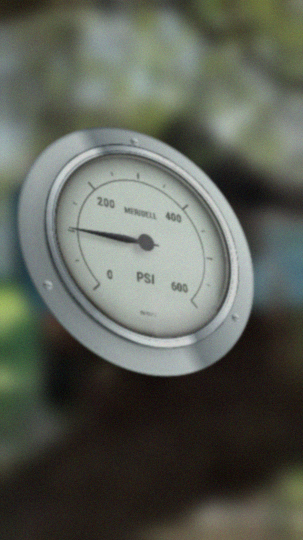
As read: 100
